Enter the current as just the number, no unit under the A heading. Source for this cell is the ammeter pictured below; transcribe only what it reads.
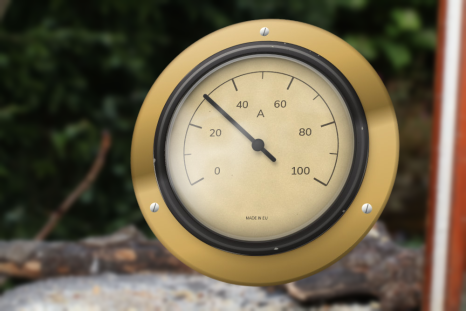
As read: 30
